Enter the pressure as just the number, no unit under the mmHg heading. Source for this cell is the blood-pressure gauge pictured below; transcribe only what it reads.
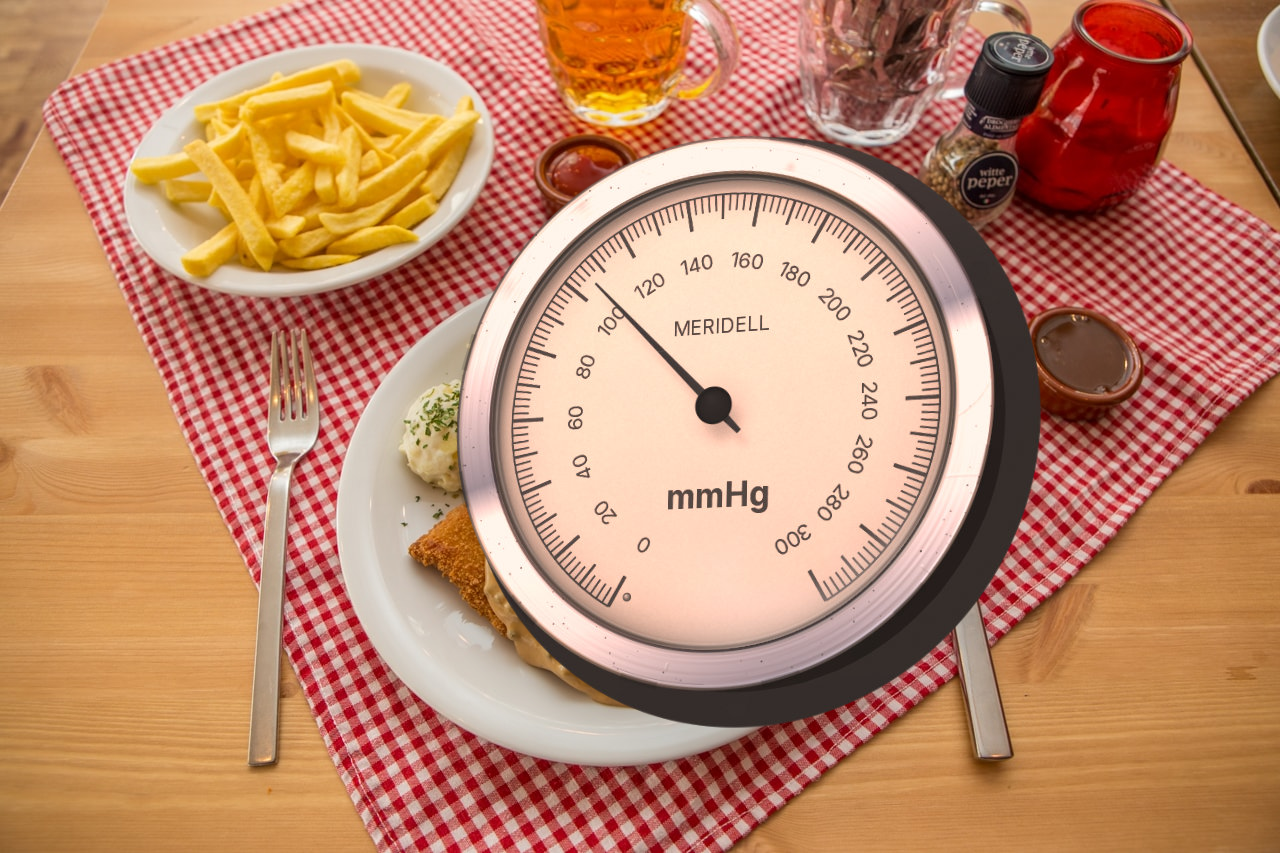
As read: 106
